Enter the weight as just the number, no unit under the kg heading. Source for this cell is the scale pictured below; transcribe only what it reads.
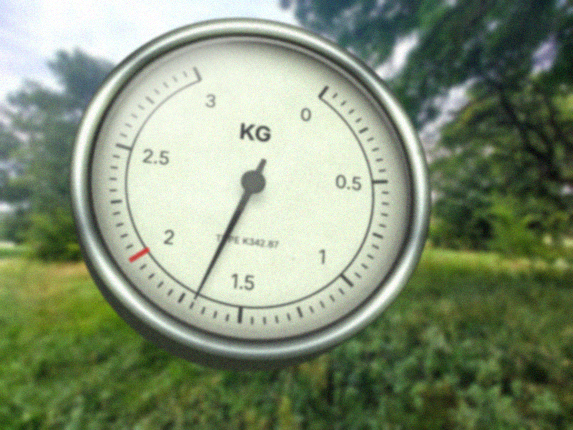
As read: 1.7
